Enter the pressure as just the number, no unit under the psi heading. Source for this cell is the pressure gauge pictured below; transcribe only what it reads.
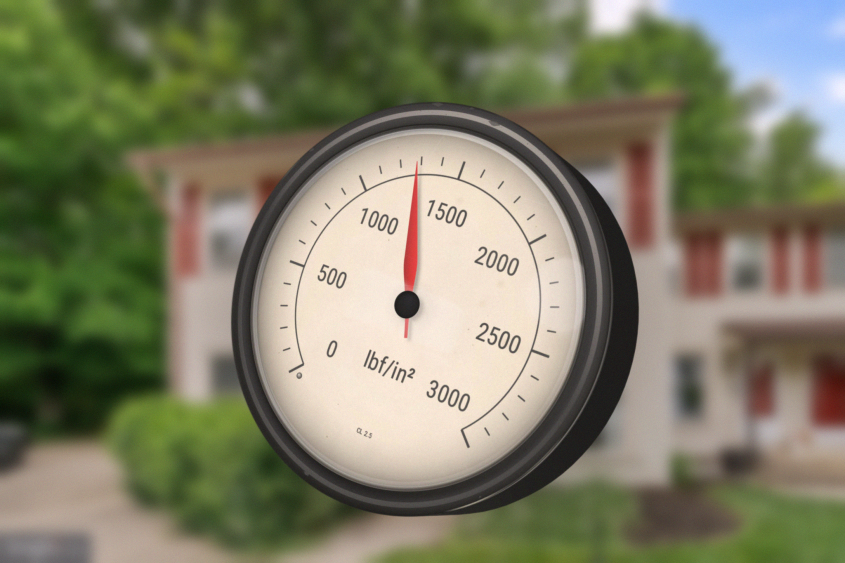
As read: 1300
